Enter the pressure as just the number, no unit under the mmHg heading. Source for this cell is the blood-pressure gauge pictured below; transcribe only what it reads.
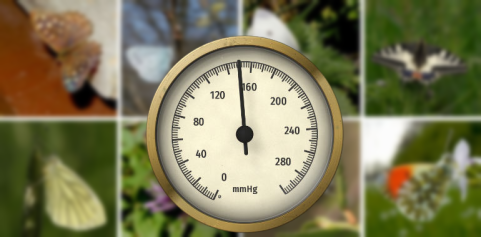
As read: 150
